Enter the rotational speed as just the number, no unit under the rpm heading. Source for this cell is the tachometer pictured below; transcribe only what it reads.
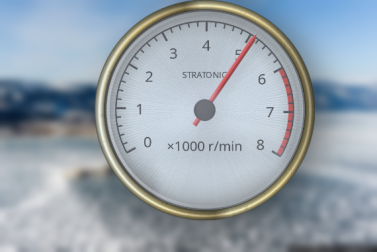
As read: 5100
